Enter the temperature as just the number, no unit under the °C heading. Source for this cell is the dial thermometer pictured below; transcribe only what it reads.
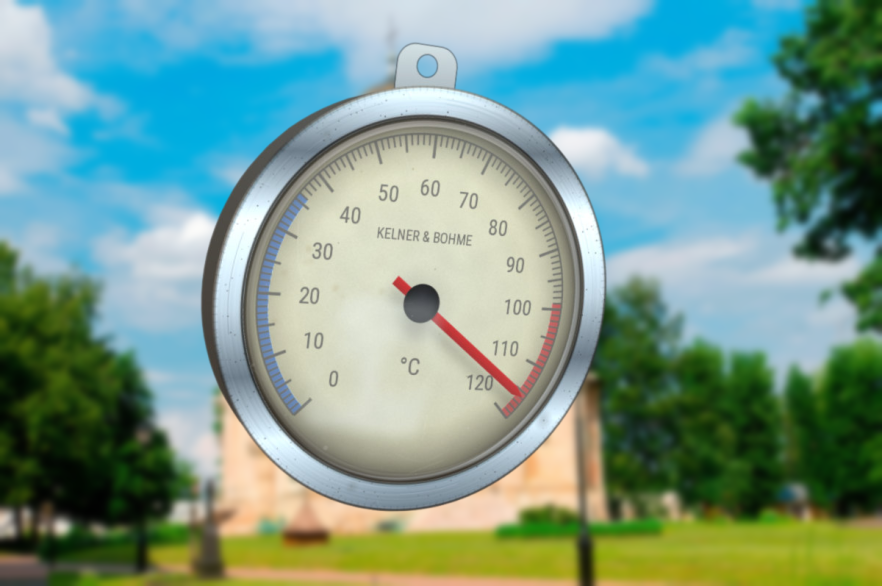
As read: 116
